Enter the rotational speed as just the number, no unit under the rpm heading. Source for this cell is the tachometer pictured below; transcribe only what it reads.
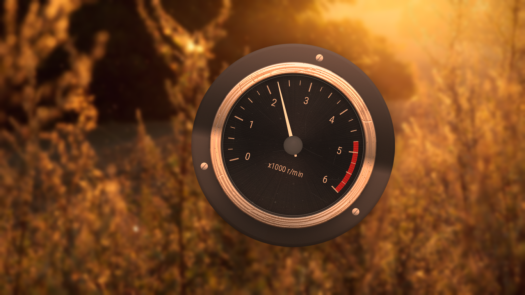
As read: 2250
